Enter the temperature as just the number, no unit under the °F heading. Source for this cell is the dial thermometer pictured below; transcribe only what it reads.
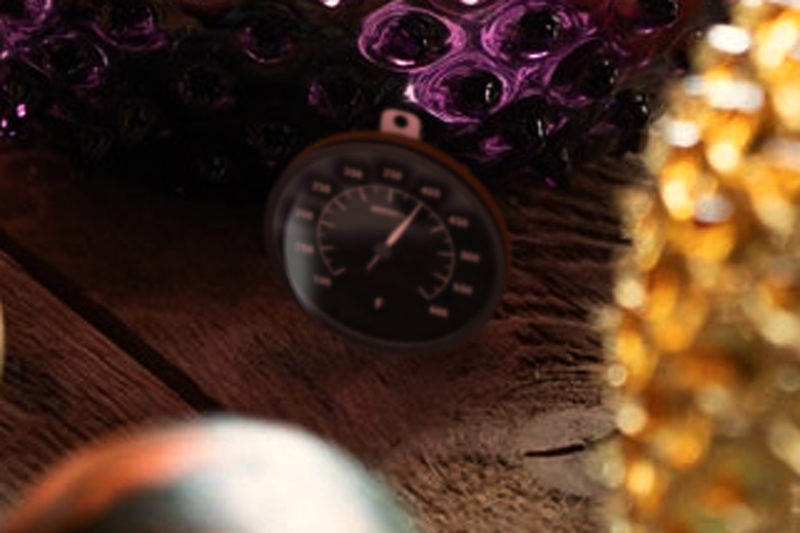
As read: 400
